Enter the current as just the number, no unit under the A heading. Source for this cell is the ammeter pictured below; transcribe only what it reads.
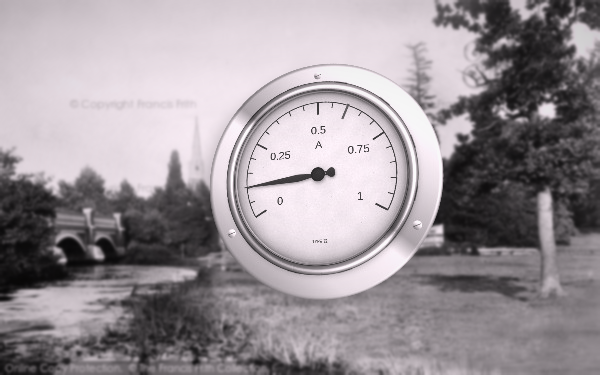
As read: 0.1
